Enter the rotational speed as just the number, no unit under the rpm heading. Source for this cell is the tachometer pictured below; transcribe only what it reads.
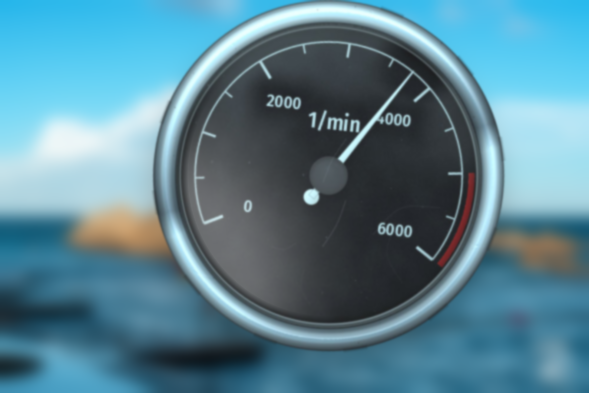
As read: 3750
